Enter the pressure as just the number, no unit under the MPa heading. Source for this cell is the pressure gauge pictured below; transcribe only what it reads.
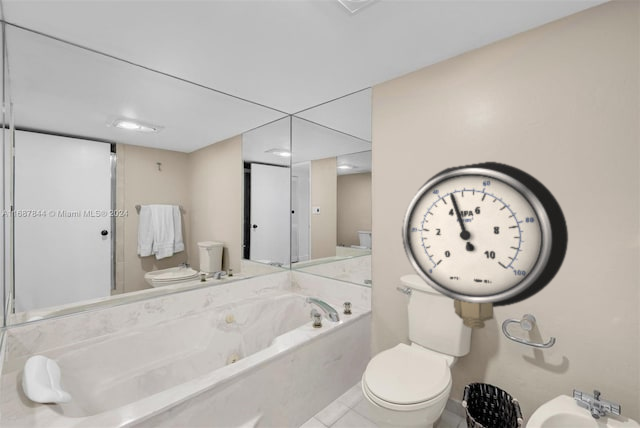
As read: 4.5
